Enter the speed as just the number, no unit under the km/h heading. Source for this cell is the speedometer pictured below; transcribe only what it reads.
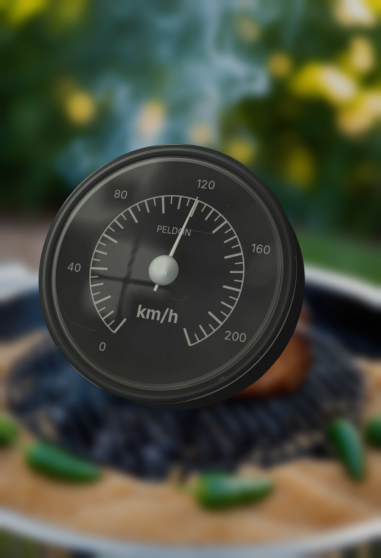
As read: 120
